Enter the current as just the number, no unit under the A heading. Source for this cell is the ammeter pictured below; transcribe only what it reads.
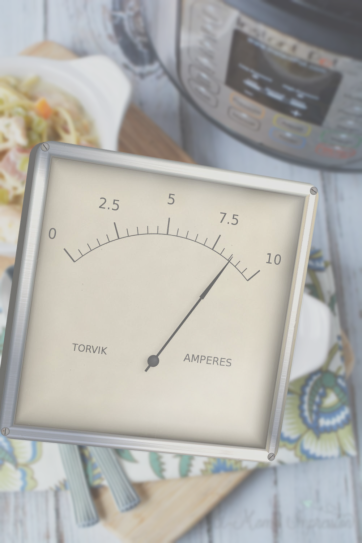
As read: 8.5
